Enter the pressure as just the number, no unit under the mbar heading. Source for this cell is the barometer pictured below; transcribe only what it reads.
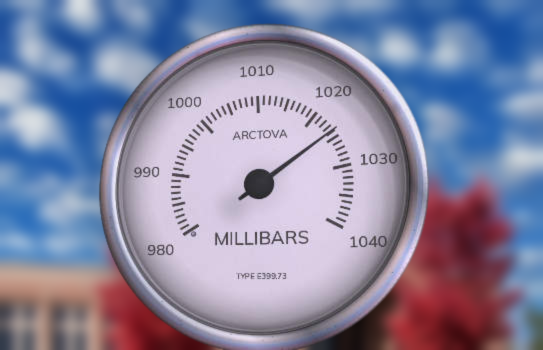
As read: 1024
